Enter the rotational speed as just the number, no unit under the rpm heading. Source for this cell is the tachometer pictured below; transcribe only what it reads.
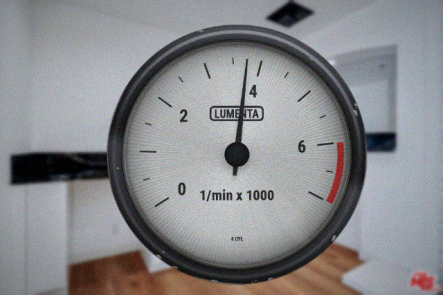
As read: 3750
